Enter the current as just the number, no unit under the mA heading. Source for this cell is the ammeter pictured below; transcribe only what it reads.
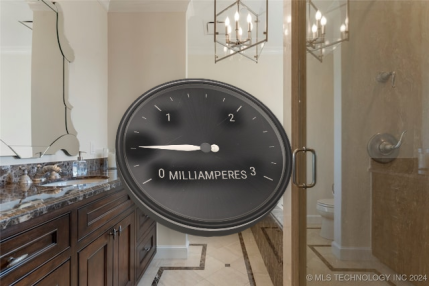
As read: 0.4
